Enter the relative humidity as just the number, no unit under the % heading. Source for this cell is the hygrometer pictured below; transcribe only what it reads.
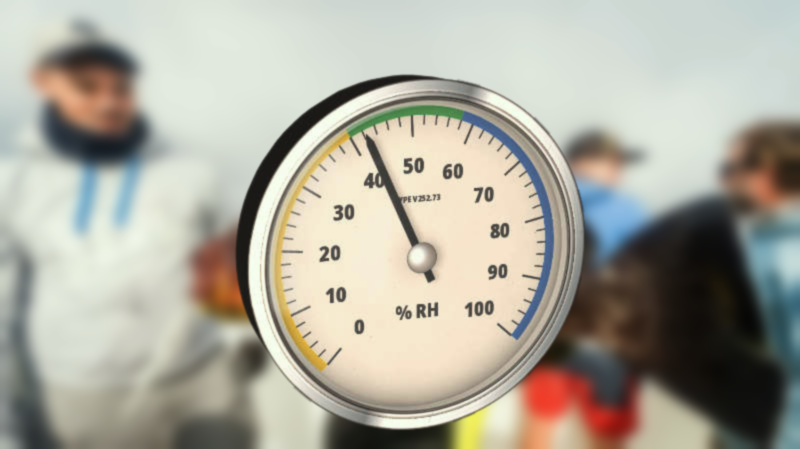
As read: 42
